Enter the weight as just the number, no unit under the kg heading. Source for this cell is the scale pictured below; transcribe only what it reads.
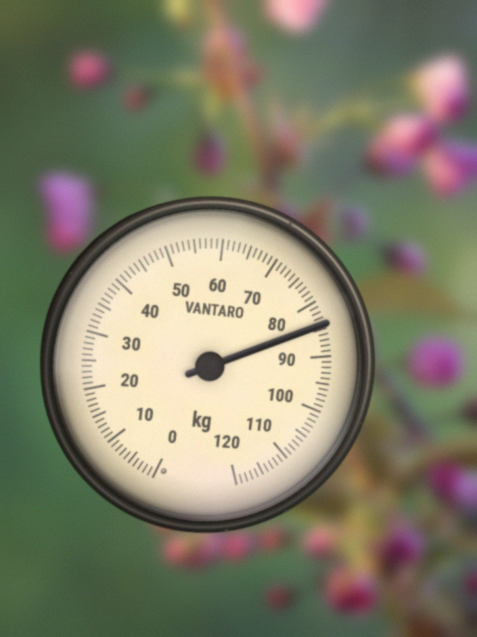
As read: 84
